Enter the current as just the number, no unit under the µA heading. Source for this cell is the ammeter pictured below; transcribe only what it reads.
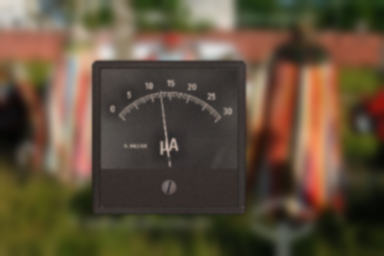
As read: 12.5
